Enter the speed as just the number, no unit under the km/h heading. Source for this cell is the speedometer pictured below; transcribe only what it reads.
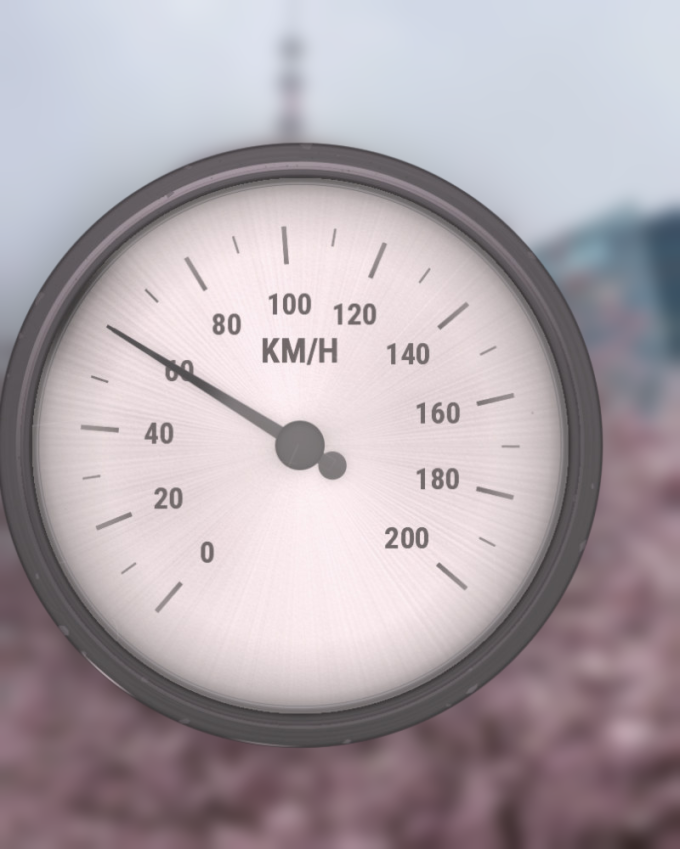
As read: 60
